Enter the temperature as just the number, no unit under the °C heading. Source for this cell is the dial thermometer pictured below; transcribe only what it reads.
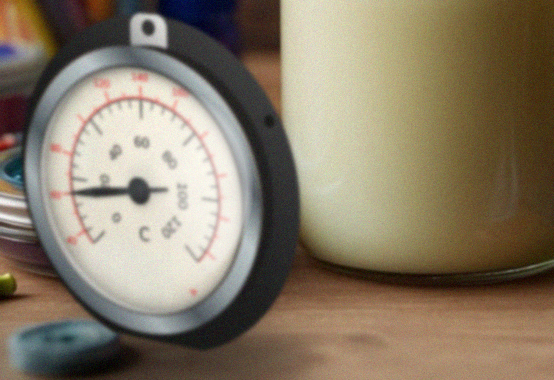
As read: 16
